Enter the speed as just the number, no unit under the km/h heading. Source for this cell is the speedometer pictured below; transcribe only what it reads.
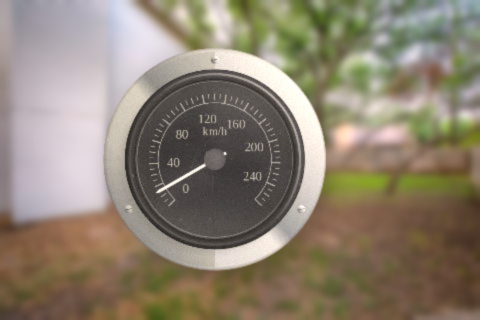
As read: 15
